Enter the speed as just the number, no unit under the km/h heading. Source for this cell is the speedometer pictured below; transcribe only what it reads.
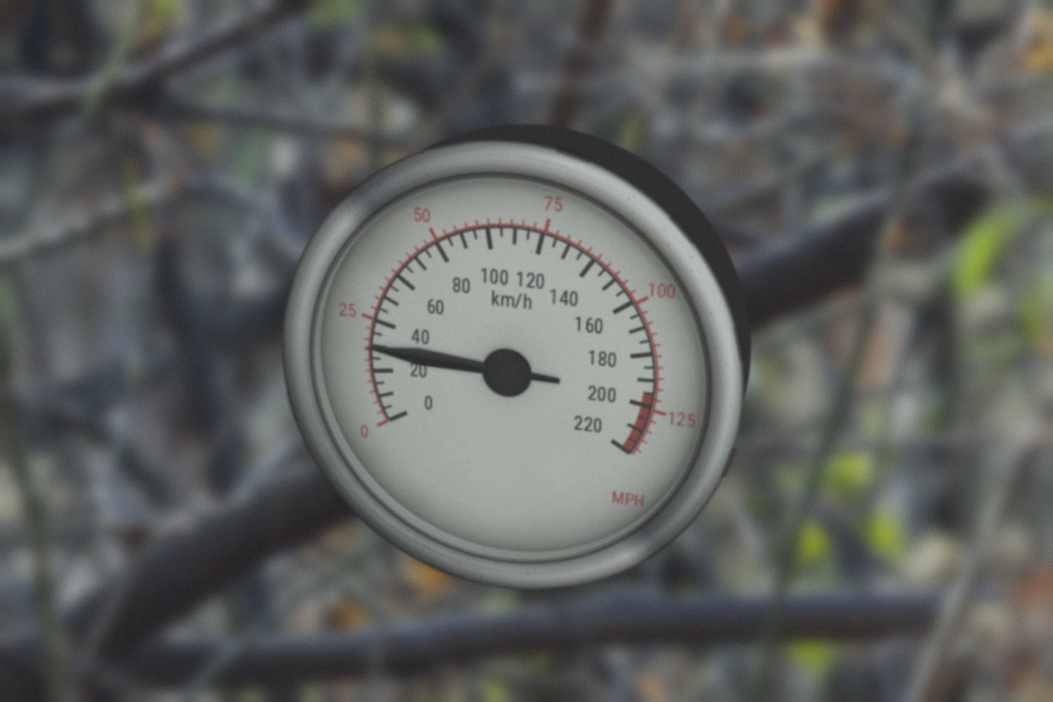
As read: 30
